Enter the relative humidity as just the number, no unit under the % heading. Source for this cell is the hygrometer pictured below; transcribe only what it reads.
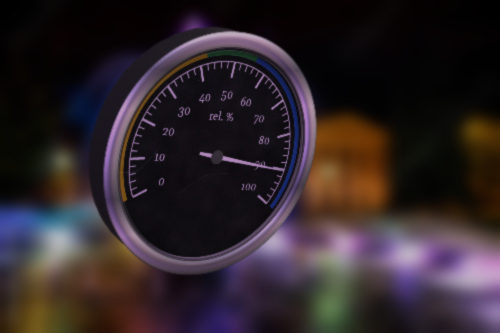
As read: 90
